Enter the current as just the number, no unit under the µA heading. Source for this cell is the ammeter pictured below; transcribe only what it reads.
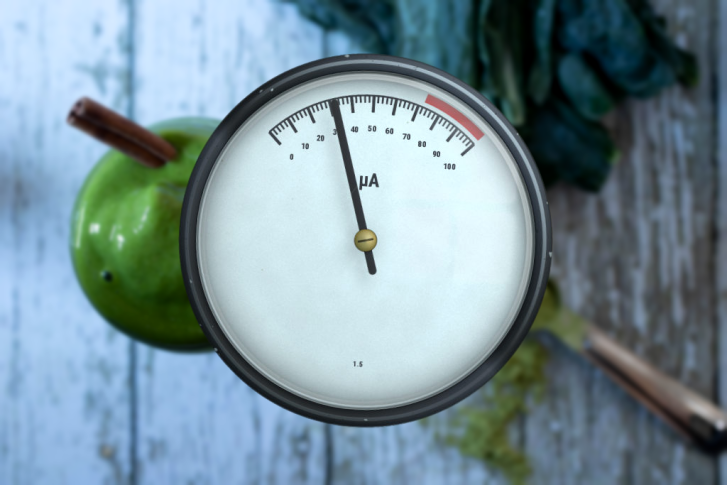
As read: 32
